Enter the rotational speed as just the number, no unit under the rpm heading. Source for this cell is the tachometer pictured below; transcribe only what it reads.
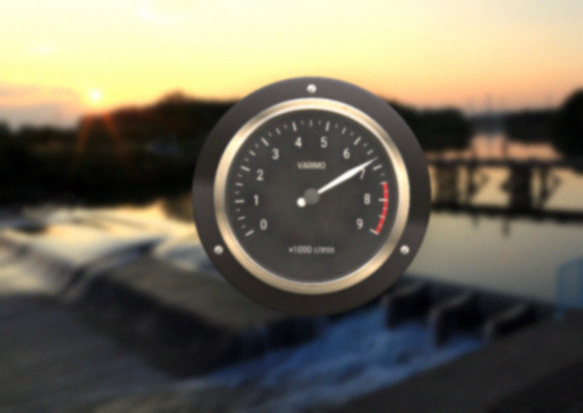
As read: 6750
